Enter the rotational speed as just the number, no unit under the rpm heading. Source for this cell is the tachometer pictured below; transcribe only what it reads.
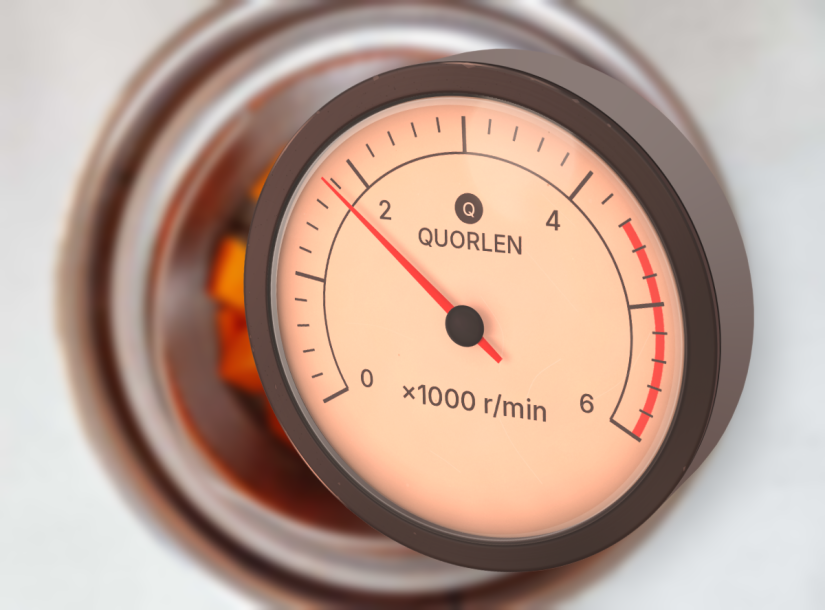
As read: 1800
